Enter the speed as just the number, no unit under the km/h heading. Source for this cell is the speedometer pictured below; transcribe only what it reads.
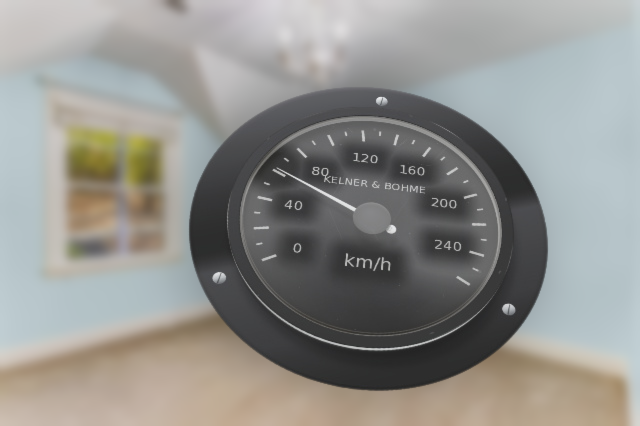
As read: 60
